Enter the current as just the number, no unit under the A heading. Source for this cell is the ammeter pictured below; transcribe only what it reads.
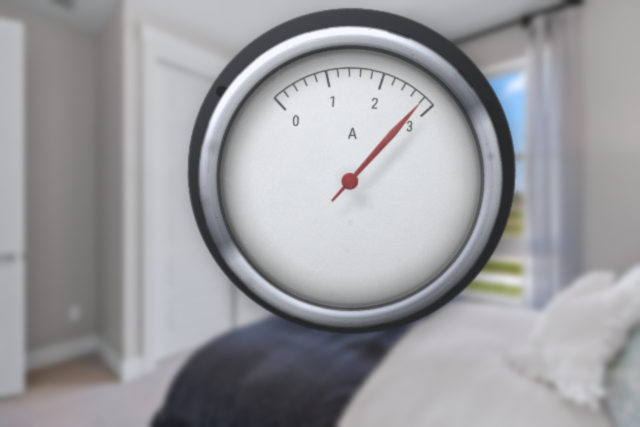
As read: 2.8
